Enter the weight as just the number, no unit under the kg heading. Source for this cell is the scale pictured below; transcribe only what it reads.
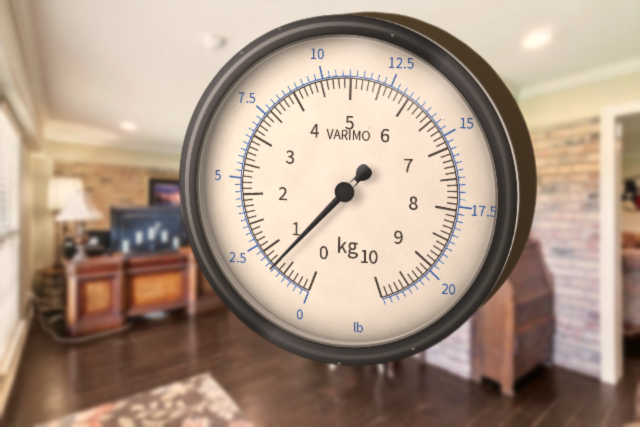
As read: 0.7
